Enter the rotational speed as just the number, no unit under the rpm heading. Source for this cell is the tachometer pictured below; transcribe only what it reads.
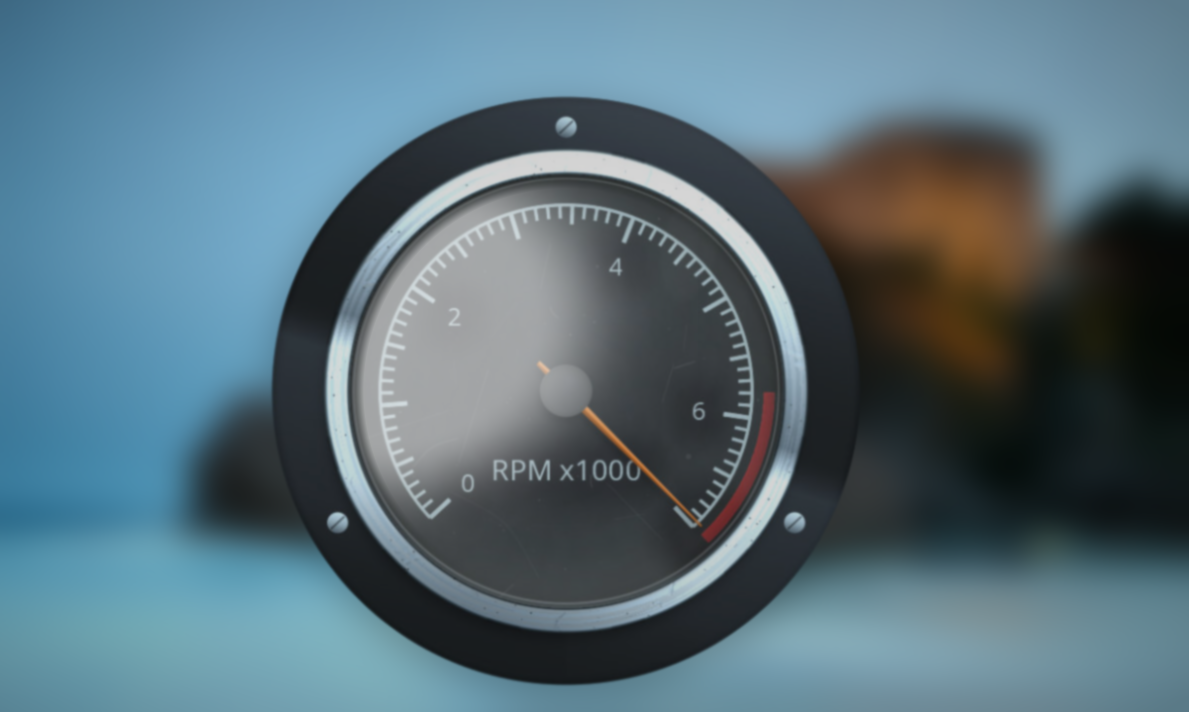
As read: 6950
